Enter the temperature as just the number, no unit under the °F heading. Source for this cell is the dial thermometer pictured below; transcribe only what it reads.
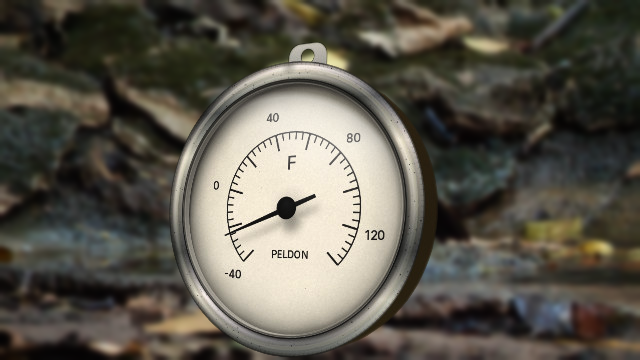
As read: -24
